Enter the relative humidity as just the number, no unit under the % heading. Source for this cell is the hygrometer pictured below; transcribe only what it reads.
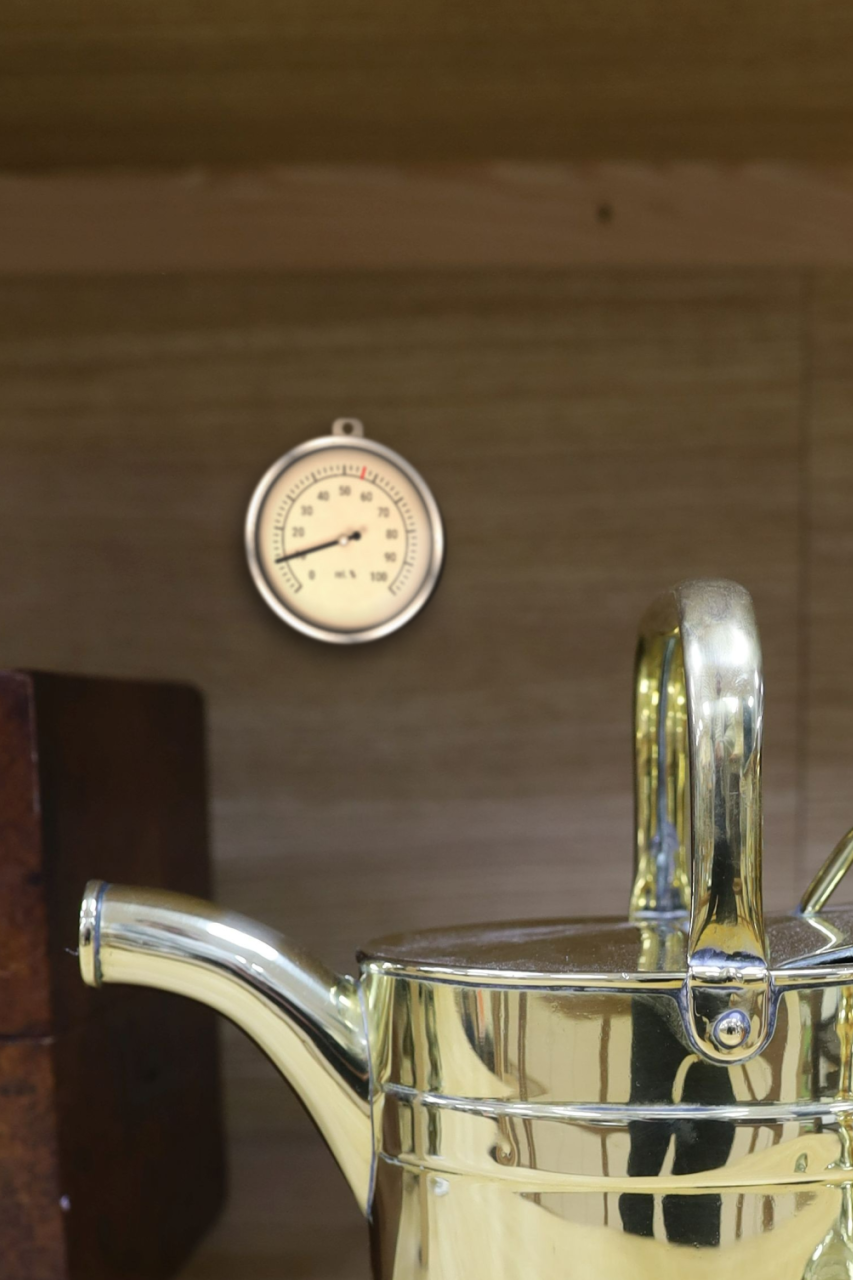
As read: 10
